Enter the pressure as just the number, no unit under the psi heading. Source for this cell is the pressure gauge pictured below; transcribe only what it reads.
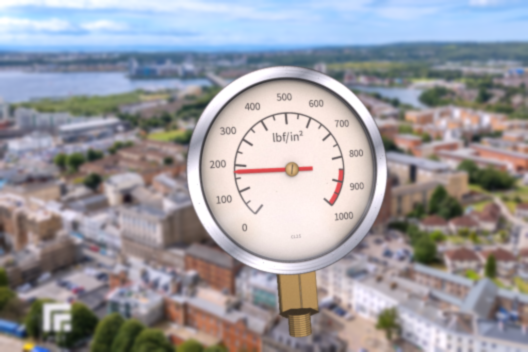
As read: 175
